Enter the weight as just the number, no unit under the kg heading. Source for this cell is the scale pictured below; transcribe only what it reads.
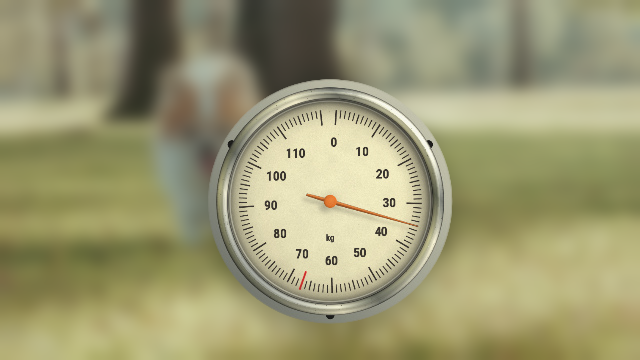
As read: 35
